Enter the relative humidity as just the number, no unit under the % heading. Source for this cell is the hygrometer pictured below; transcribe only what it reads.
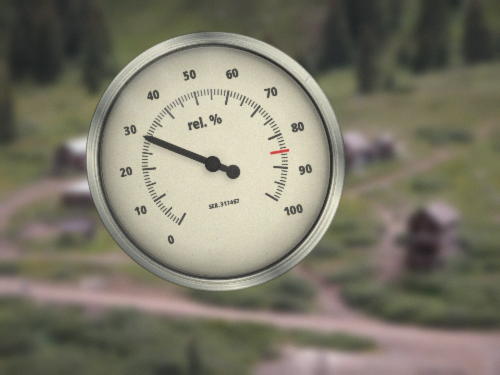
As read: 30
